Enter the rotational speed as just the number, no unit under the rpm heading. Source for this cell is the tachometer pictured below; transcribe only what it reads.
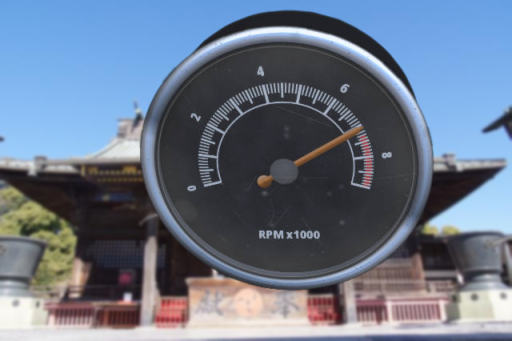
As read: 7000
